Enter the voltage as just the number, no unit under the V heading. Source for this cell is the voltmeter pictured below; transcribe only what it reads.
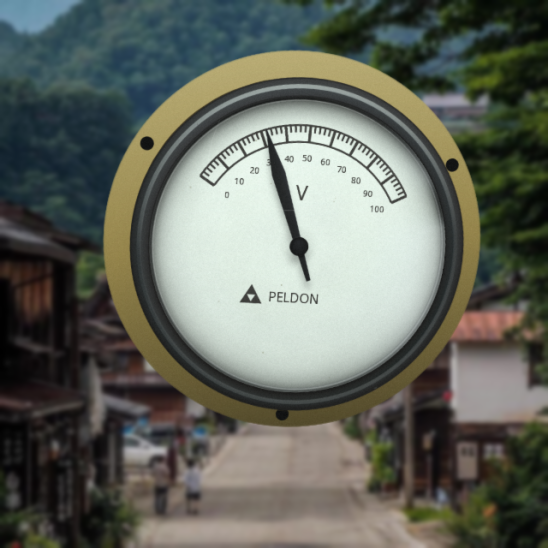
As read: 32
